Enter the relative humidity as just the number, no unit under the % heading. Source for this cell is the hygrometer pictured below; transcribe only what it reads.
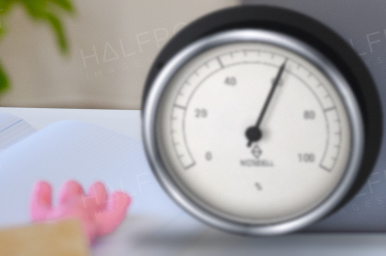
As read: 60
